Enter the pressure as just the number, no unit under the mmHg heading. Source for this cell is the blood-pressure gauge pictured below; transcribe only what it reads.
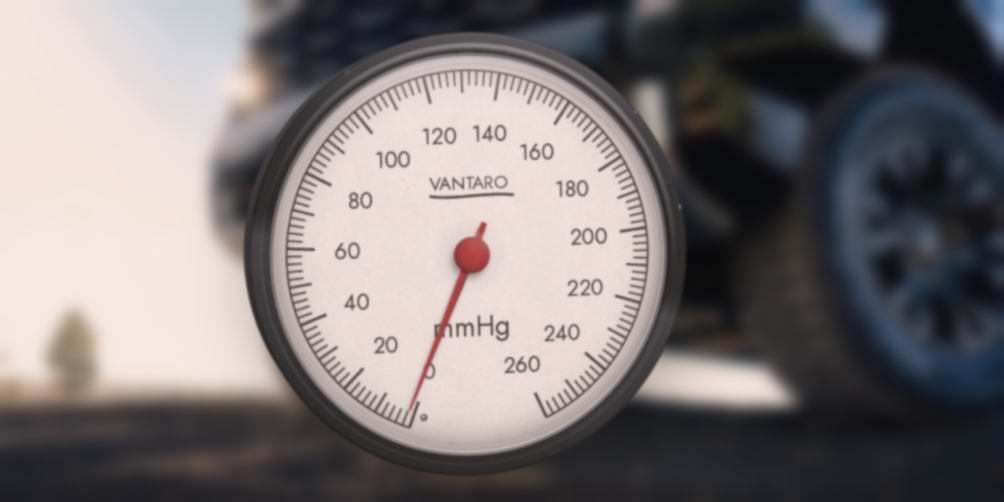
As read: 2
